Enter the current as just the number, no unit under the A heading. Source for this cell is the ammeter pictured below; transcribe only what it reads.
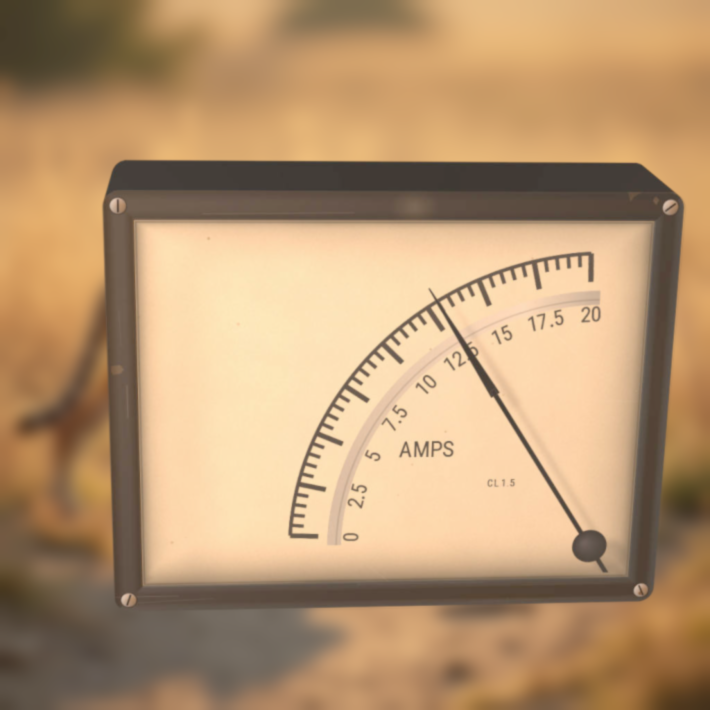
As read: 13
